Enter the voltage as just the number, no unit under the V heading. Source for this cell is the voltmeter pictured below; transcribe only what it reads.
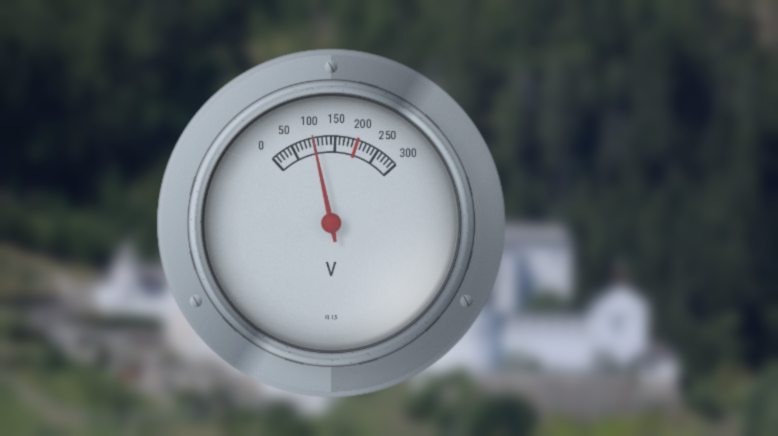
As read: 100
